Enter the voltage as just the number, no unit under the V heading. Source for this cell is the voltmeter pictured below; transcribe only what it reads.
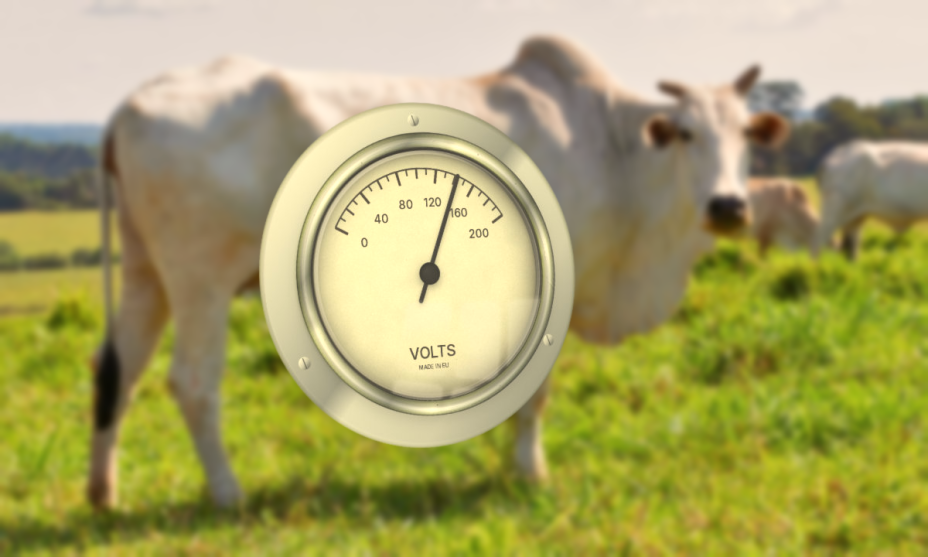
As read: 140
